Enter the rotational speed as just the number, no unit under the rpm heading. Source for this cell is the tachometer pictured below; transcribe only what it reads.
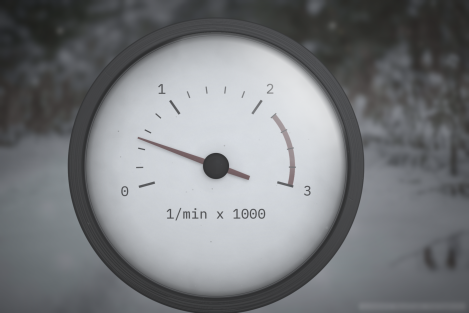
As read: 500
